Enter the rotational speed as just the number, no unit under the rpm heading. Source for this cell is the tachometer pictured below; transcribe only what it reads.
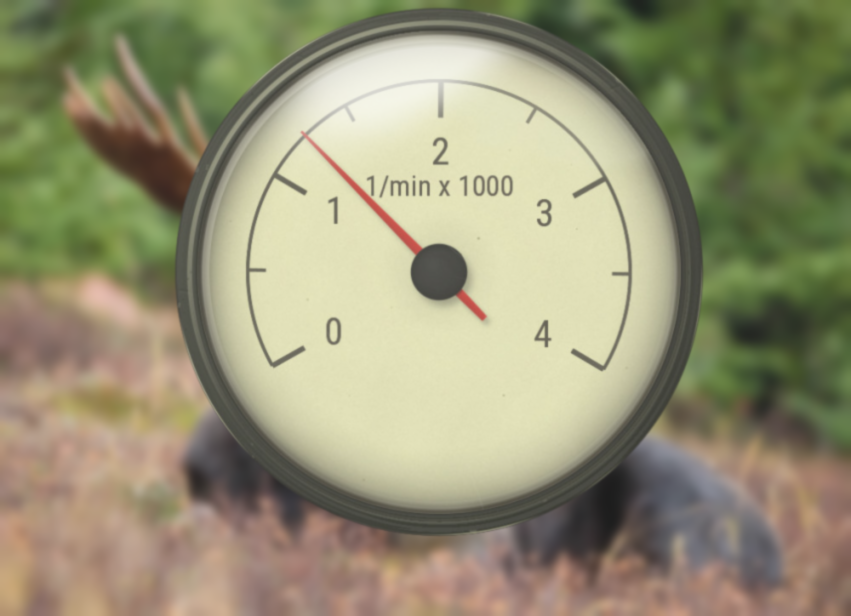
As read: 1250
